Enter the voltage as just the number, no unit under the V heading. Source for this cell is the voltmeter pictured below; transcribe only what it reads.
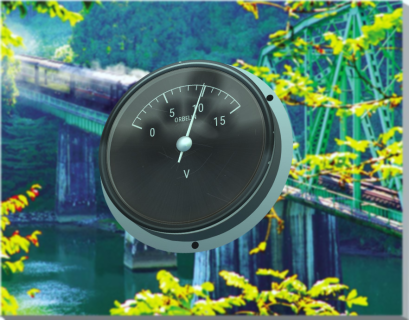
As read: 10
